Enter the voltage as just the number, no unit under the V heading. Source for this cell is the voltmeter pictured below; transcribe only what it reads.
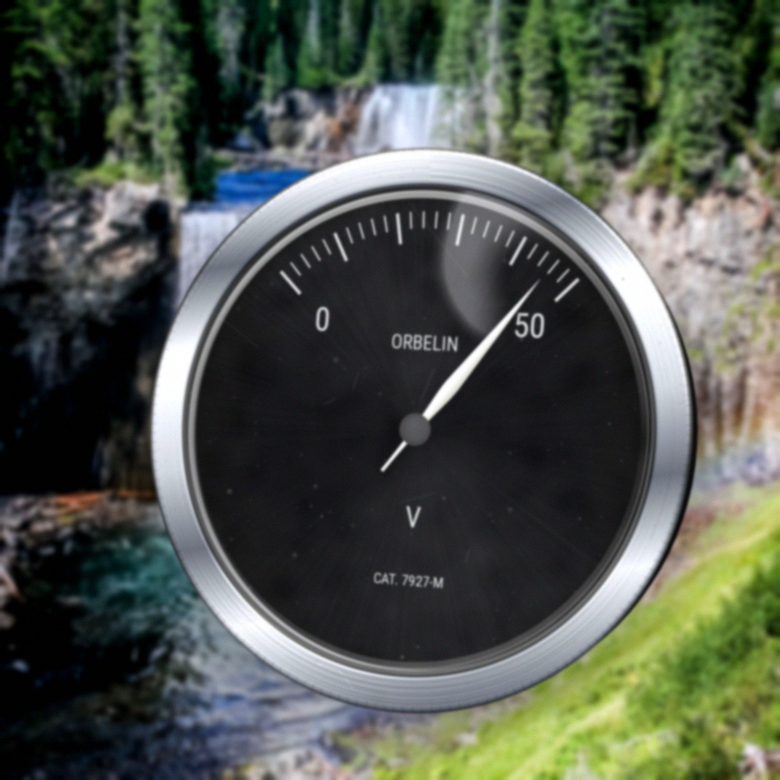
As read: 46
